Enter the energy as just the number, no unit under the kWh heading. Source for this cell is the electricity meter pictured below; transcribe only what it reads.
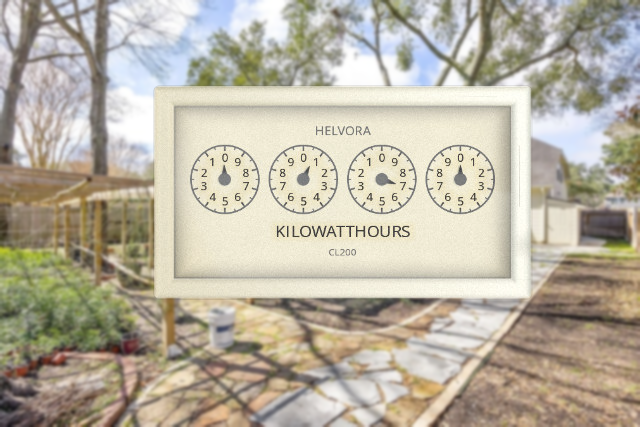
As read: 70
